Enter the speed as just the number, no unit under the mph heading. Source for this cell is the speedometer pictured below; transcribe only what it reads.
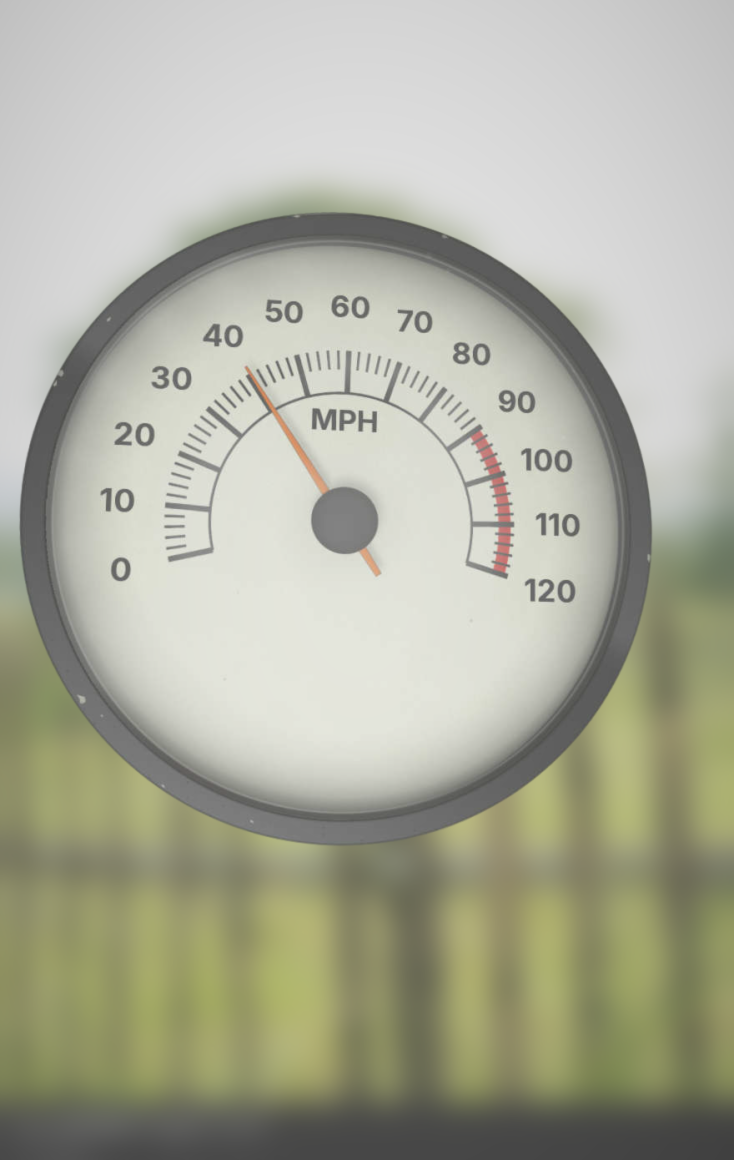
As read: 40
